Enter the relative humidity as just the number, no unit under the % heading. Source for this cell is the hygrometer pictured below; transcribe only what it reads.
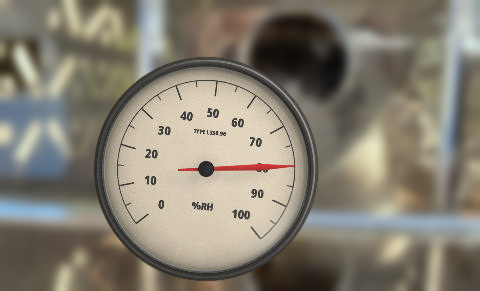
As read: 80
